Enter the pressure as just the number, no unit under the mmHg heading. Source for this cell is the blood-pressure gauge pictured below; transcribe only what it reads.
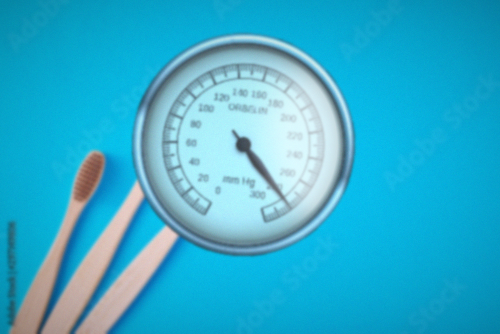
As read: 280
